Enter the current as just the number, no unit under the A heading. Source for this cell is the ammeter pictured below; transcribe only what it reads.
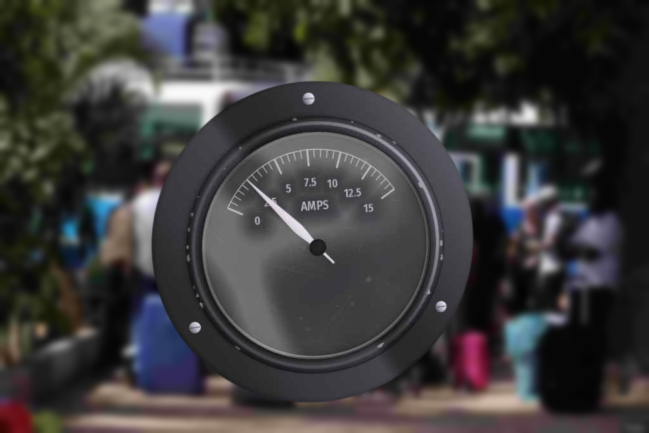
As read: 2.5
